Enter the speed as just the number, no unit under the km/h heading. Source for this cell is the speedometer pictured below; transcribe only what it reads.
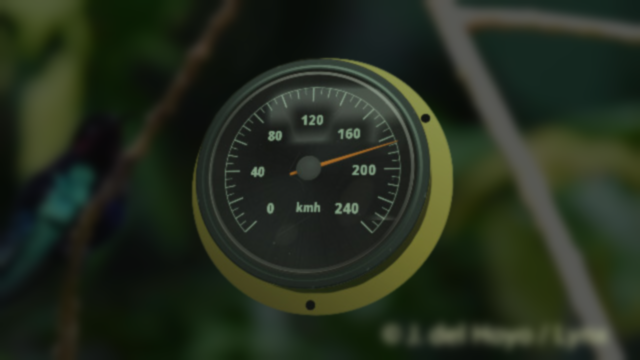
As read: 185
